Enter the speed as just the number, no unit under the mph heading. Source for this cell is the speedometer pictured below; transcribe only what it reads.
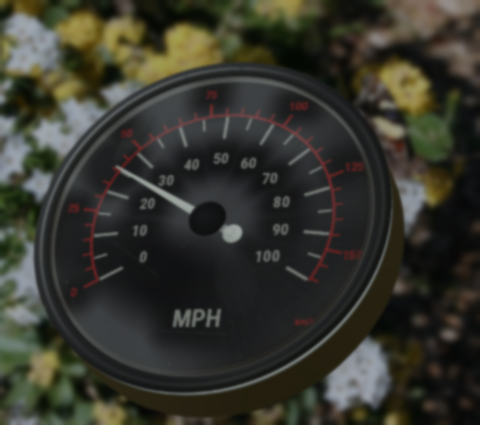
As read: 25
